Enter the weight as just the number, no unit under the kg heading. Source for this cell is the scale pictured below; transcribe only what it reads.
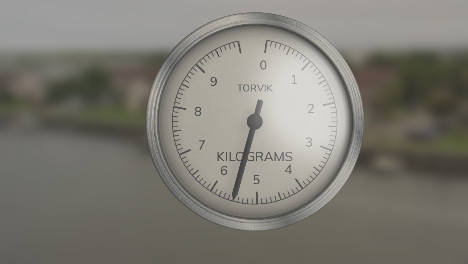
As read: 5.5
